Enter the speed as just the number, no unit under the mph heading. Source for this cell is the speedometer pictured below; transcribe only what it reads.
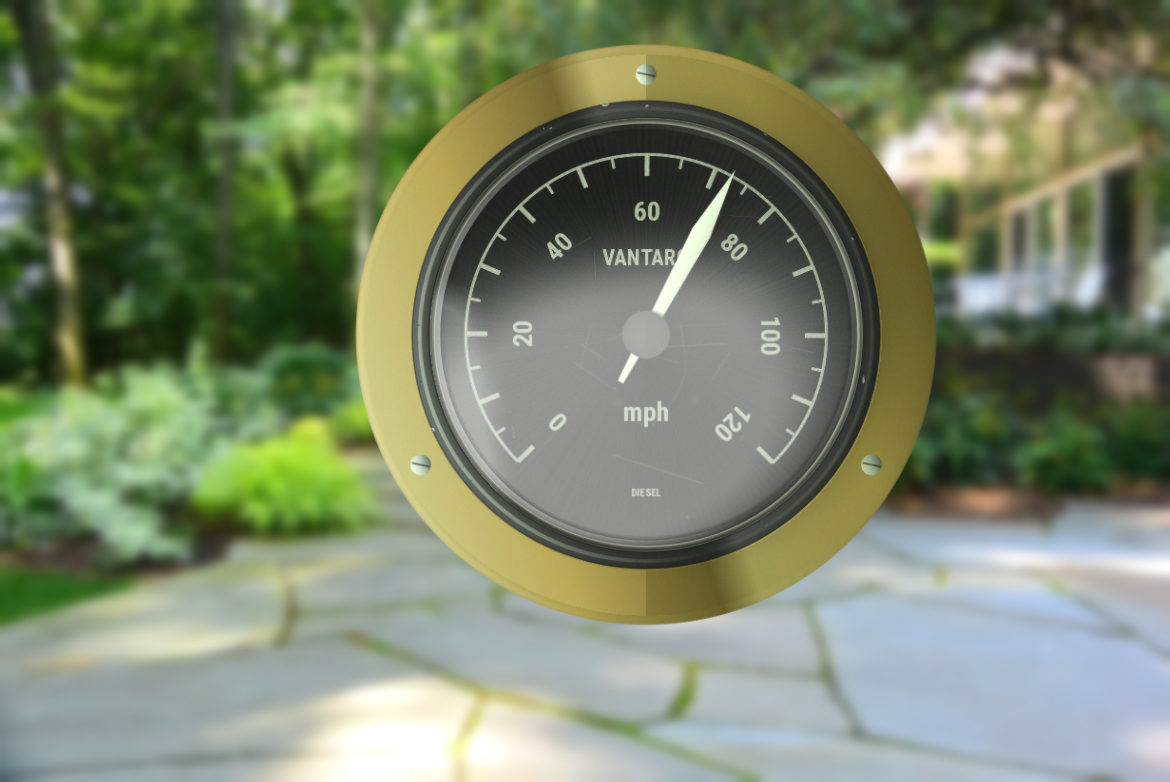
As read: 72.5
